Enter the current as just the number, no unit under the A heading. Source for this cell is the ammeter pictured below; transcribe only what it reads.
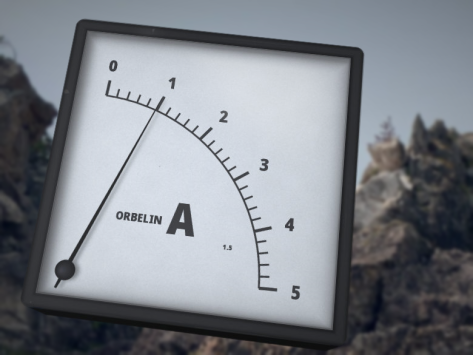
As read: 1
